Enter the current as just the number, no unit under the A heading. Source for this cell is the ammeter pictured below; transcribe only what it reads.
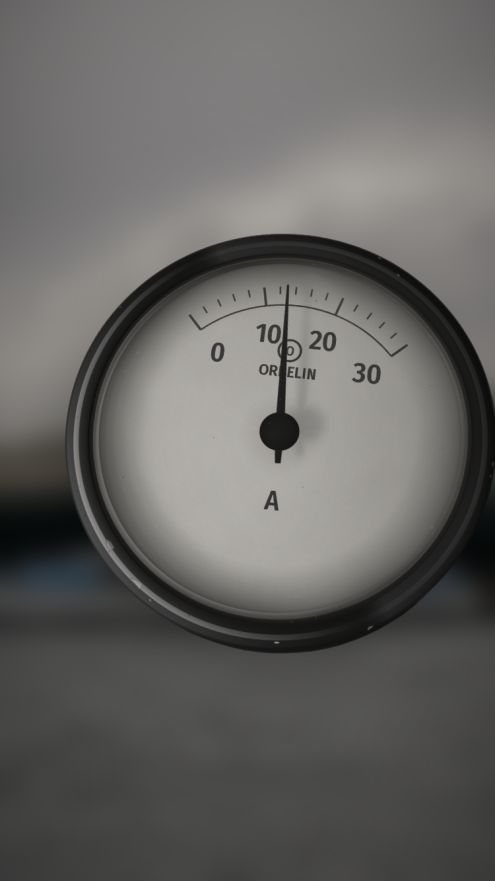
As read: 13
